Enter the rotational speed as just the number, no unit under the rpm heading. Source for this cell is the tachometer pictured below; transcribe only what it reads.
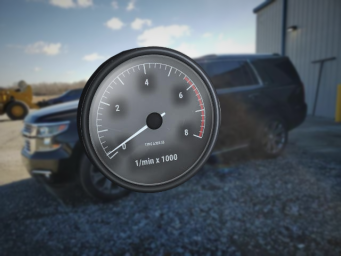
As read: 200
